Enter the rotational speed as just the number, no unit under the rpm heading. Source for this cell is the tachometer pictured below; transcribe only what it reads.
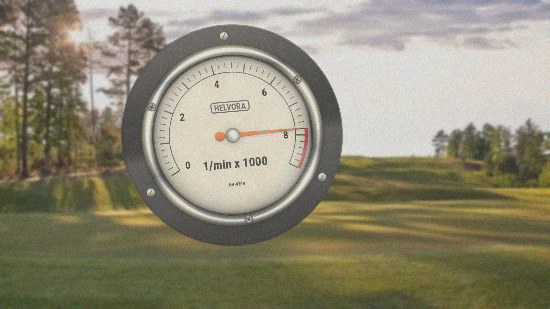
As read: 7800
